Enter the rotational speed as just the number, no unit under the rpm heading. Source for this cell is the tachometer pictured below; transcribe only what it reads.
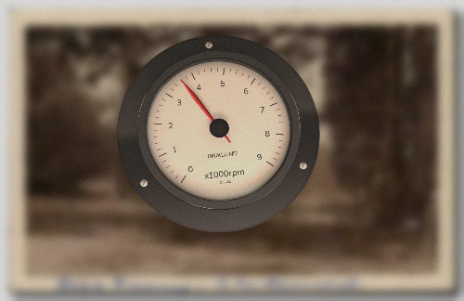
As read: 3600
